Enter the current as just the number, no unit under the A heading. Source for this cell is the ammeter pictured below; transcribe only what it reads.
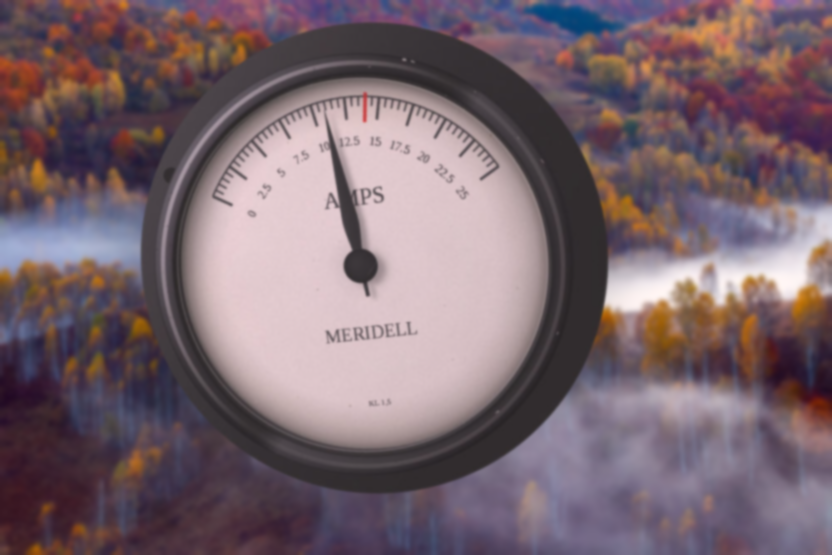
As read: 11
